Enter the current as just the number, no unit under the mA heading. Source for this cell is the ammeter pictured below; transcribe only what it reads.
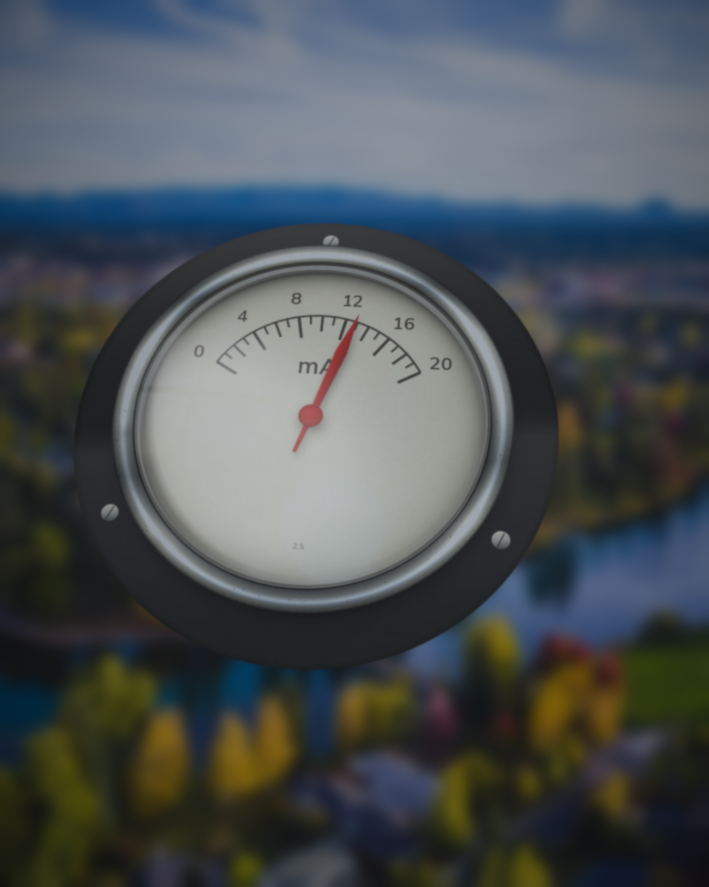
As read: 13
